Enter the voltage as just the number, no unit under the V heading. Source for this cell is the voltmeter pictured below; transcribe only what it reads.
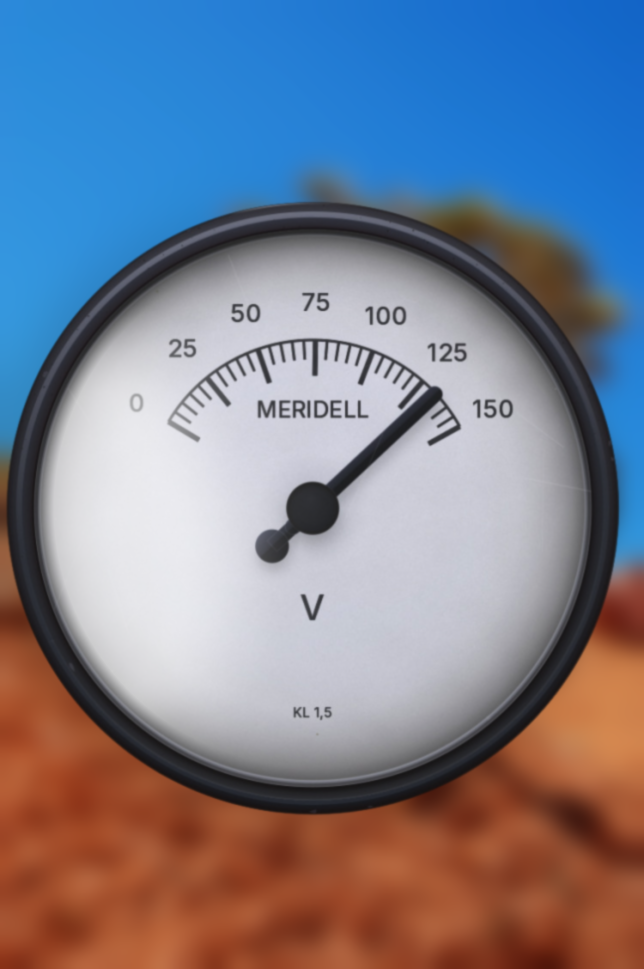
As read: 132.5
